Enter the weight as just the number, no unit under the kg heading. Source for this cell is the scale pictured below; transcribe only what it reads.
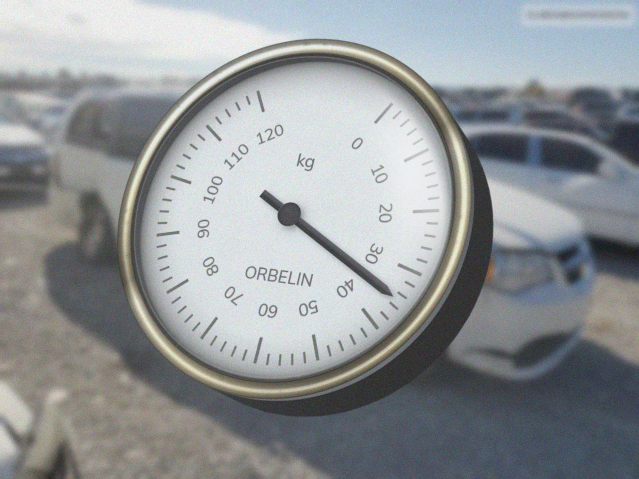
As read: 35
